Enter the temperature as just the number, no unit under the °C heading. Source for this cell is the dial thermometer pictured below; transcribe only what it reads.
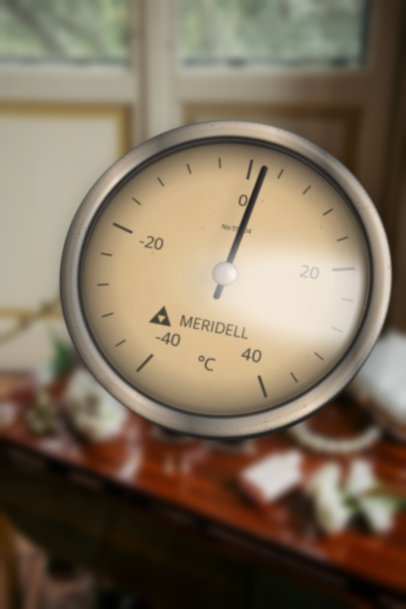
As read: 2
